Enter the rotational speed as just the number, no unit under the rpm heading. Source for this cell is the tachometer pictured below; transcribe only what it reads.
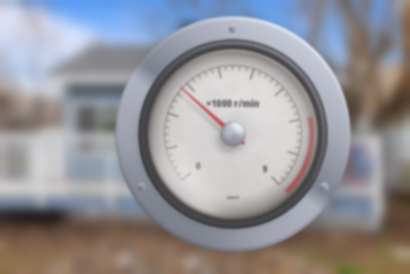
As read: 2800
